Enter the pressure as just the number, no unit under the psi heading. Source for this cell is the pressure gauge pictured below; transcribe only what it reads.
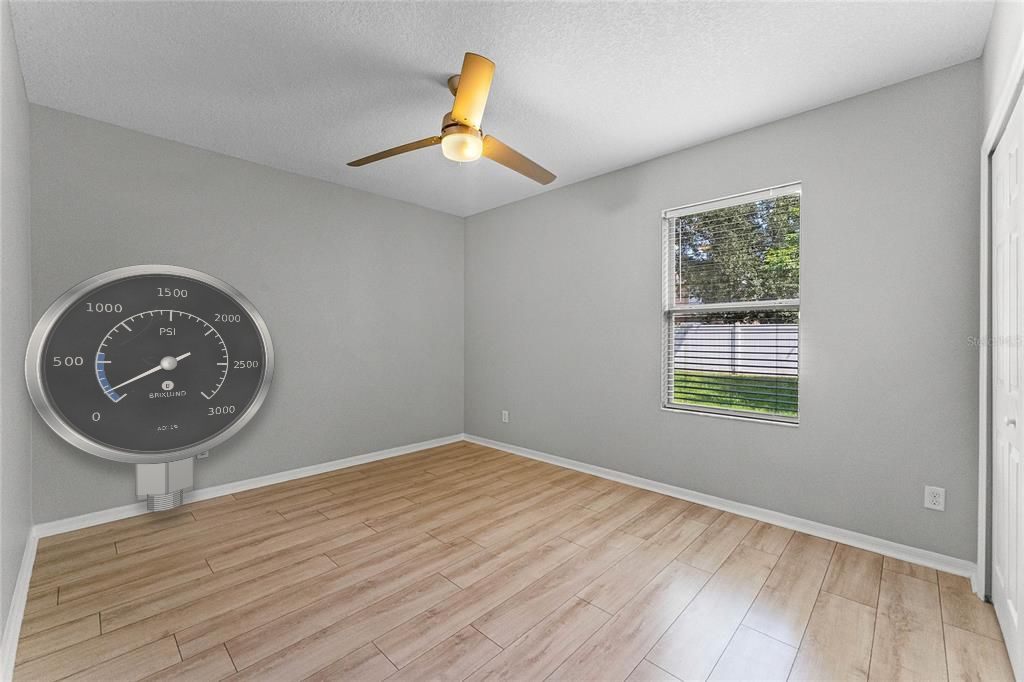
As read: 150
